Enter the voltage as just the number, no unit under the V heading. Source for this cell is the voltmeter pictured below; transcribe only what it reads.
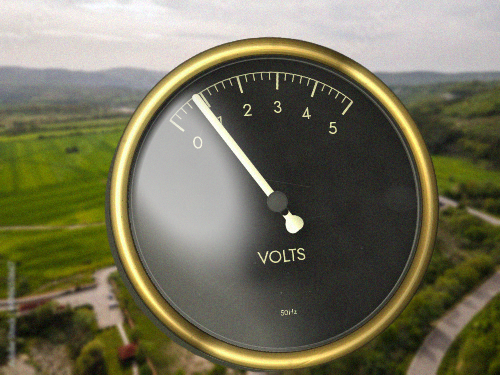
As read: 0.8
